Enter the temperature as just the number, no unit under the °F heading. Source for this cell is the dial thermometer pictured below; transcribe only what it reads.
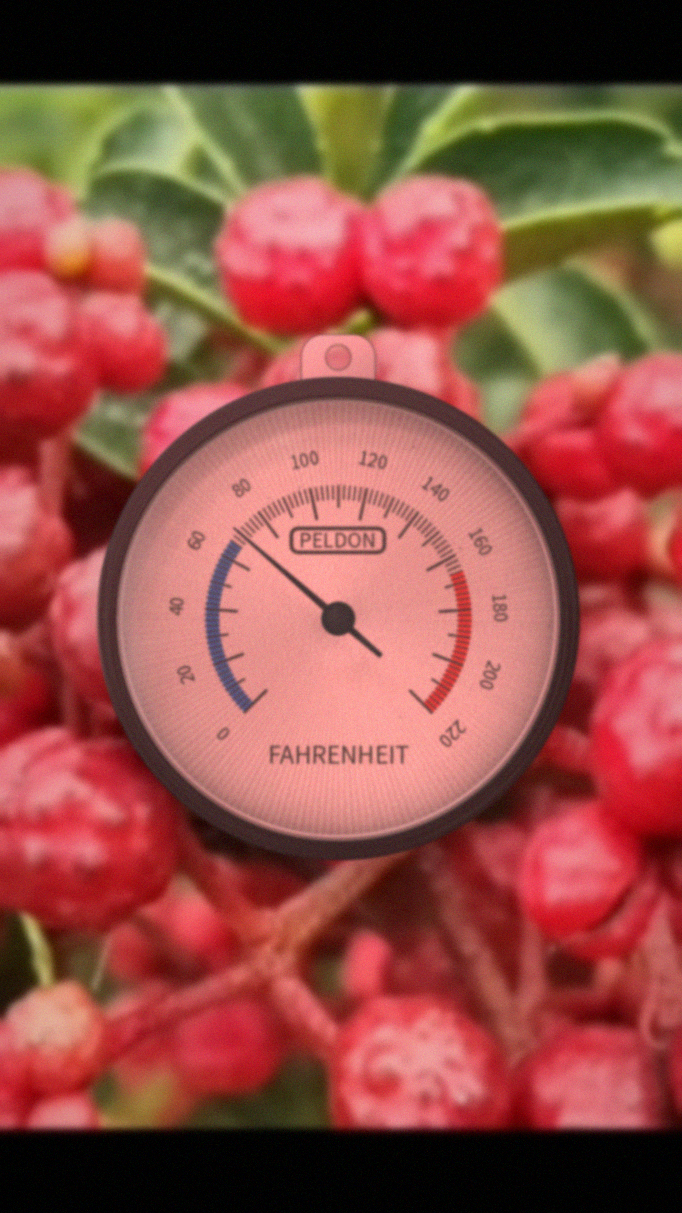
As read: 70
